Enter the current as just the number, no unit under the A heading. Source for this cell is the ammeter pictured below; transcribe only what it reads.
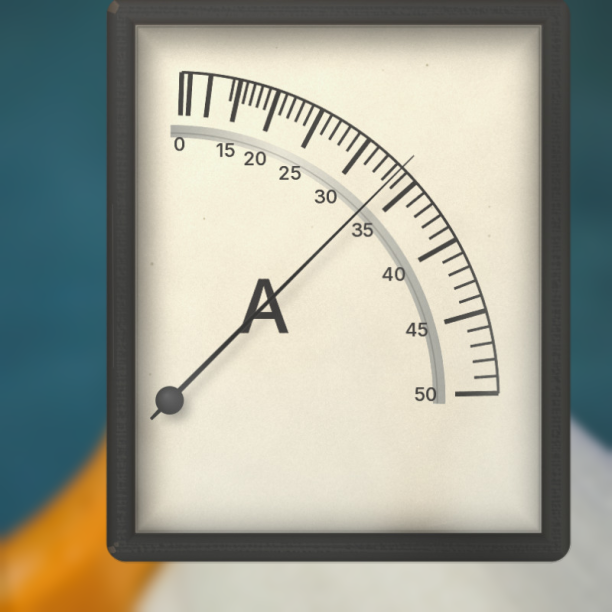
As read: 33.5
